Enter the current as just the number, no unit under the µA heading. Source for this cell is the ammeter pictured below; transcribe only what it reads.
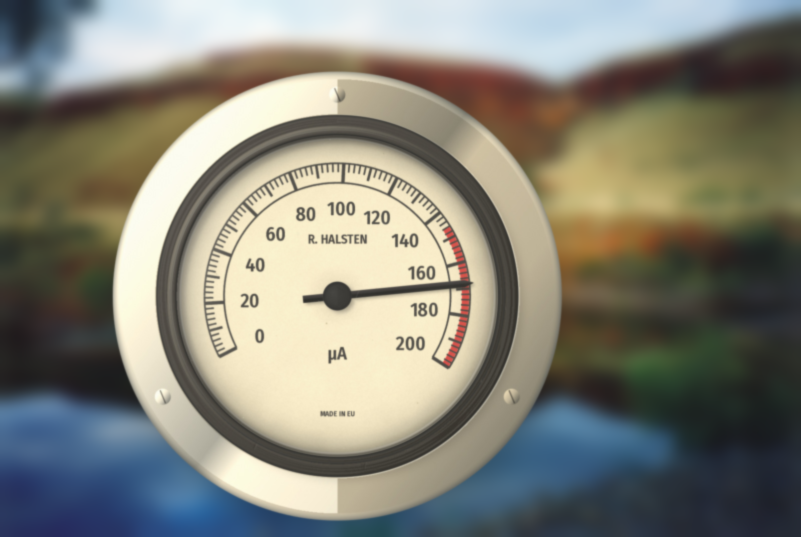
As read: 168
